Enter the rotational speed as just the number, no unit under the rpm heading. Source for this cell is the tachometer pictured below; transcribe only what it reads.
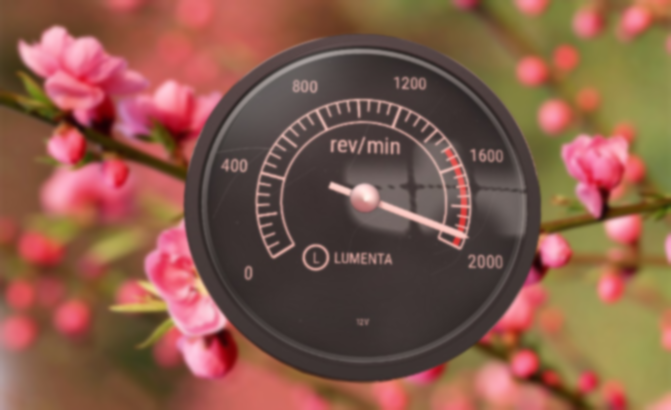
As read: 1950
